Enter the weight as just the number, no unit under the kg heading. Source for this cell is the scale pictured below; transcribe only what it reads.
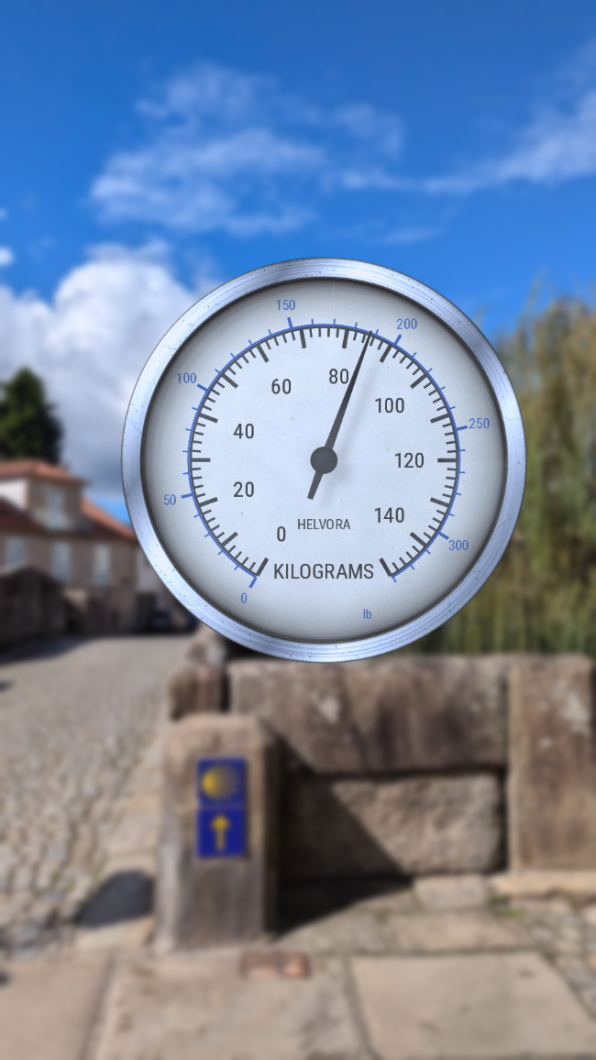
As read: 85
